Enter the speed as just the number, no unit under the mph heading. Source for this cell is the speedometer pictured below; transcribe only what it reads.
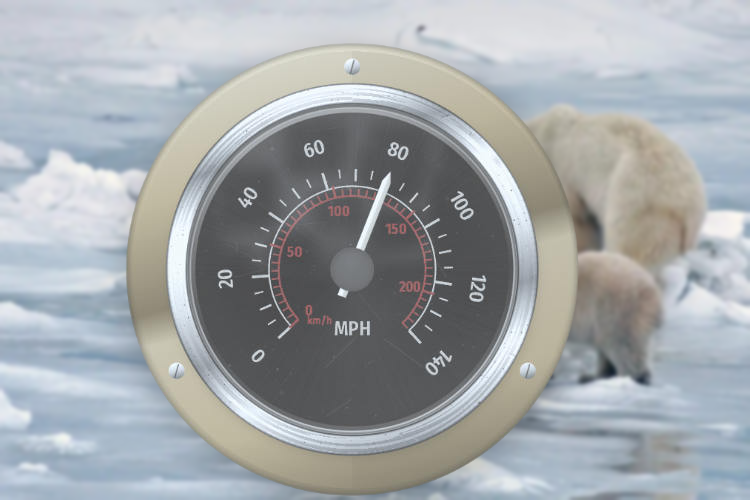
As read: 80
